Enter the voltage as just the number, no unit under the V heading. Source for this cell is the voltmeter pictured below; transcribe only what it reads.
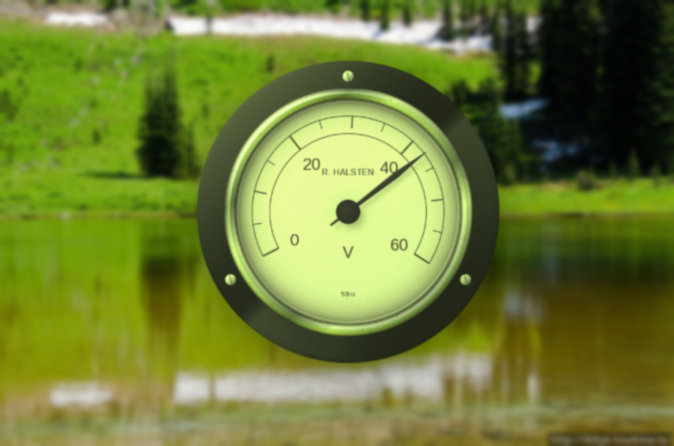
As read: 42.5
